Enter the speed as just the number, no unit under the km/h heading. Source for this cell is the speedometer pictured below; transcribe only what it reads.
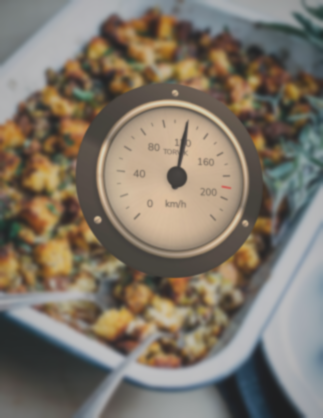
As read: 120
